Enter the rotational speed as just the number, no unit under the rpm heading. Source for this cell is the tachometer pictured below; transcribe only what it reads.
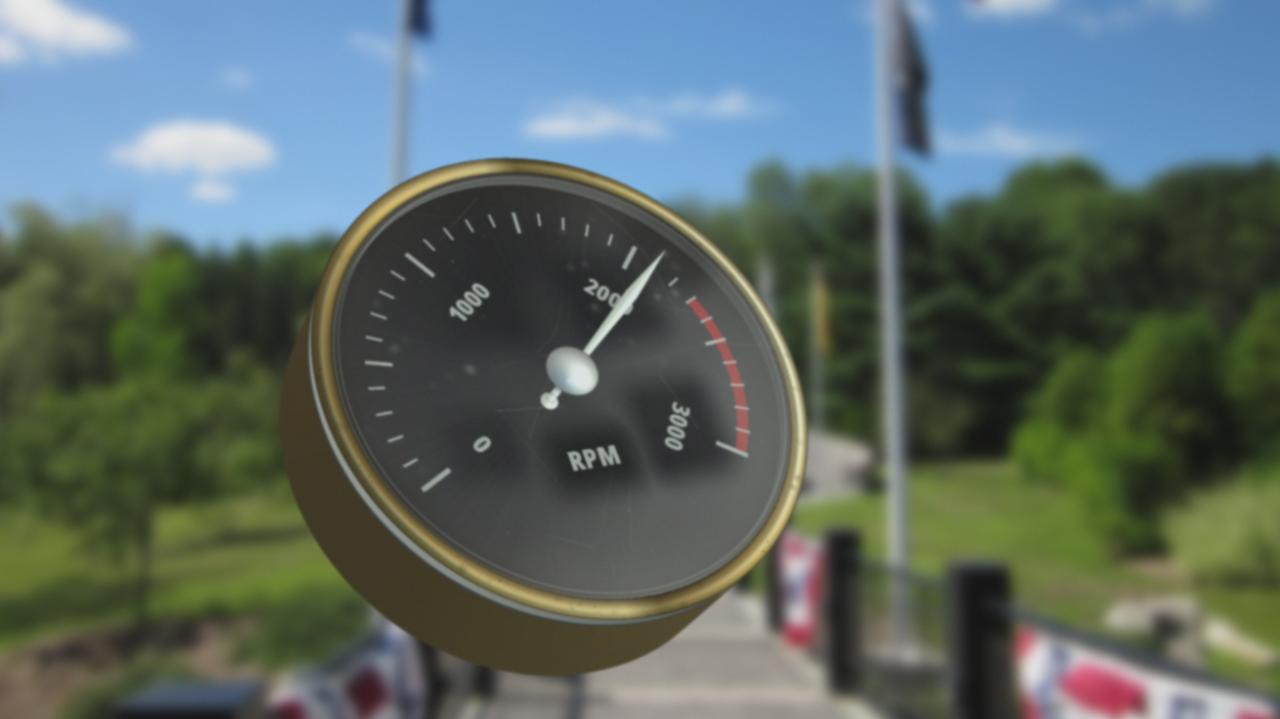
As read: 2100
